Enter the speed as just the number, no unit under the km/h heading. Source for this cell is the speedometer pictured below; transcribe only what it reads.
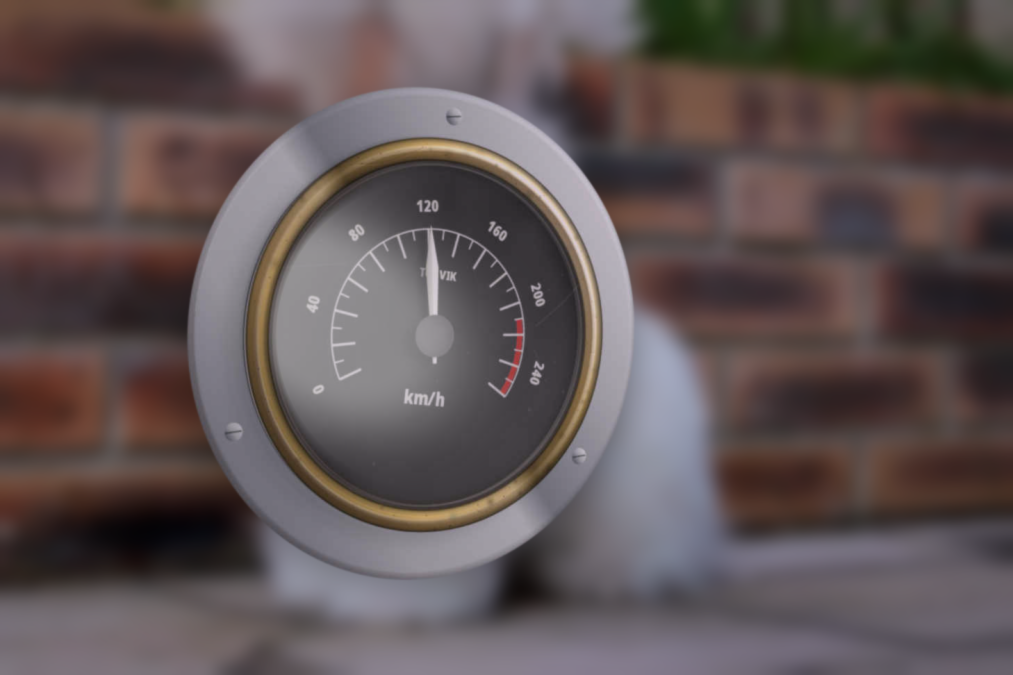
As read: 120
